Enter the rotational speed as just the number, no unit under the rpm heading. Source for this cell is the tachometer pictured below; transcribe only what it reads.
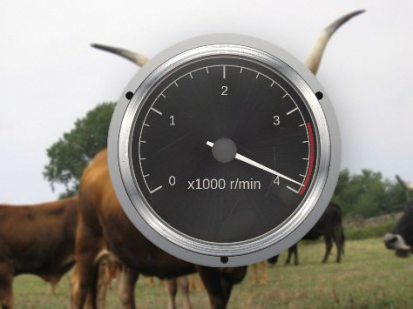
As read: 3900
